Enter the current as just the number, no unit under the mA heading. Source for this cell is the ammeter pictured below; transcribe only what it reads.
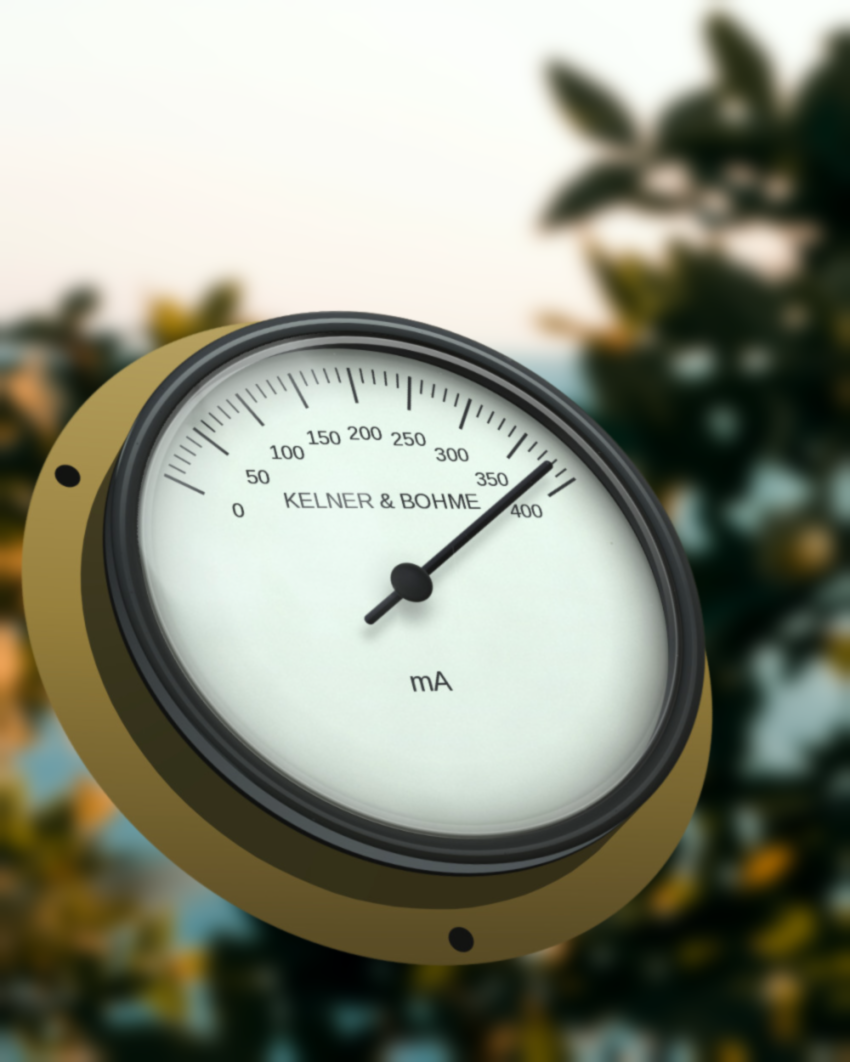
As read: 380
